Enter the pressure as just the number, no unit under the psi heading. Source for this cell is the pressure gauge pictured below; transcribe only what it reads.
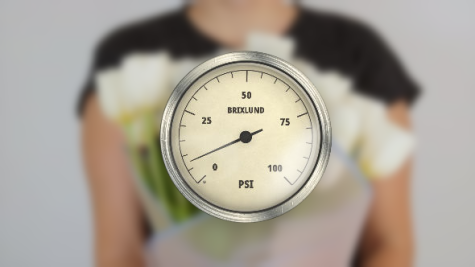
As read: 7.5
